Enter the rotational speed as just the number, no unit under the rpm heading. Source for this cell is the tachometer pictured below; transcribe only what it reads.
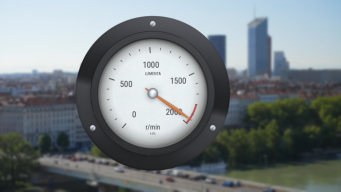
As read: 1950
